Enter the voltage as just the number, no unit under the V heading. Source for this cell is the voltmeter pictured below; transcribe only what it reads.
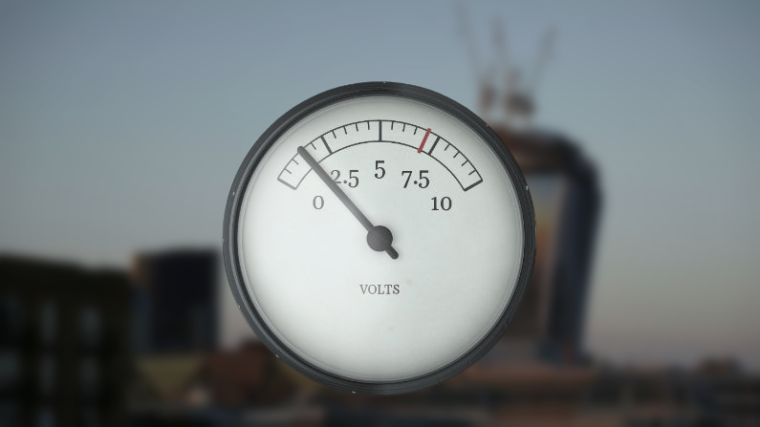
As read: 1.5
